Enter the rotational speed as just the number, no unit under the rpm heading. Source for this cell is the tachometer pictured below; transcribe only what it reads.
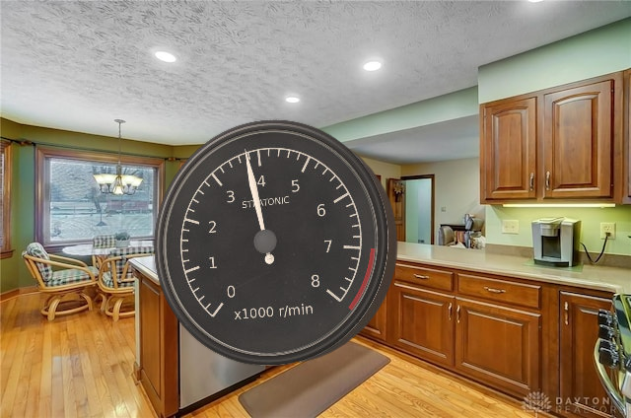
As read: 3800
